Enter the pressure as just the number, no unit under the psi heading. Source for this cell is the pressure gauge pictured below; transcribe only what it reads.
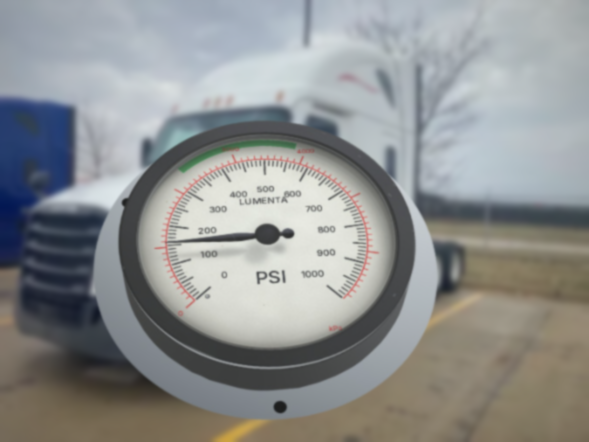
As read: 150
